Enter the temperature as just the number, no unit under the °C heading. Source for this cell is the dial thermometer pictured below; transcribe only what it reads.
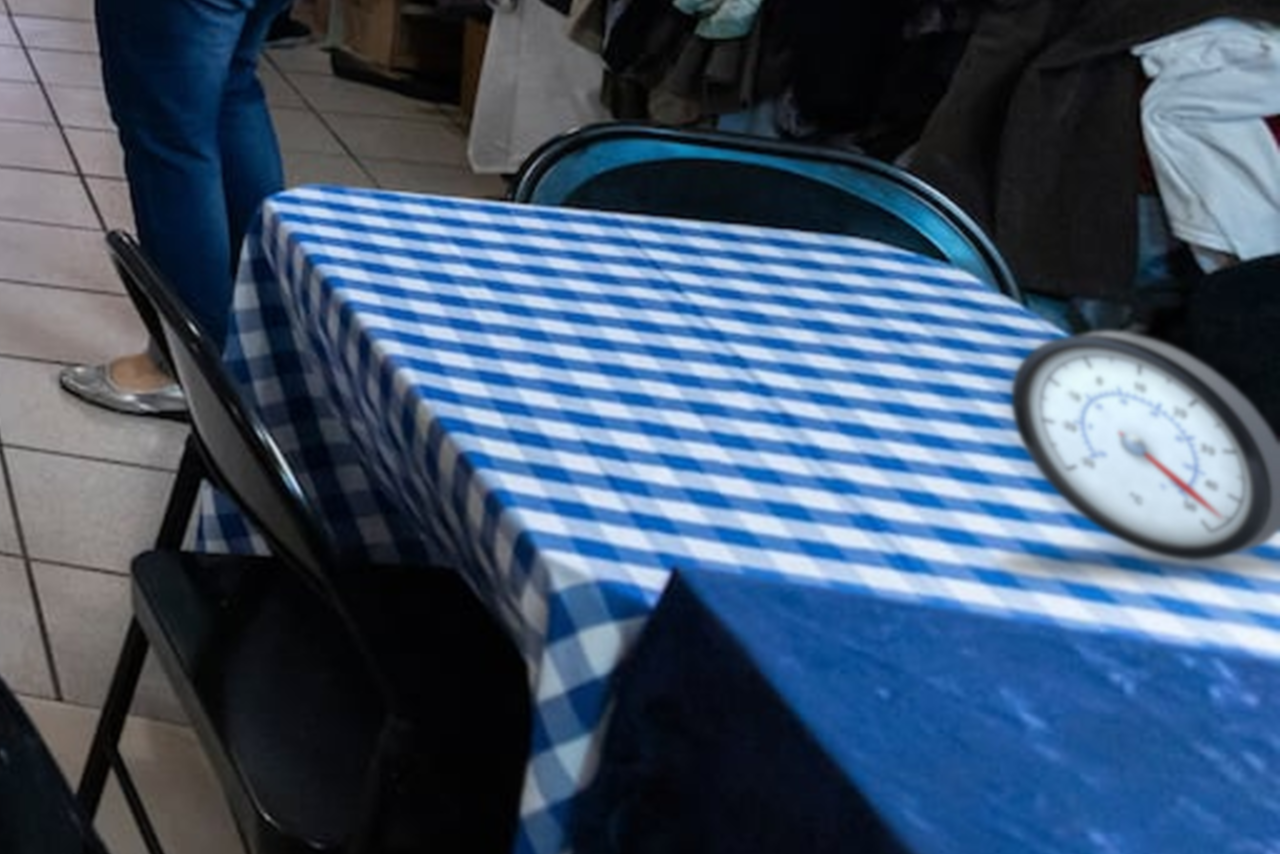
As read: 45
